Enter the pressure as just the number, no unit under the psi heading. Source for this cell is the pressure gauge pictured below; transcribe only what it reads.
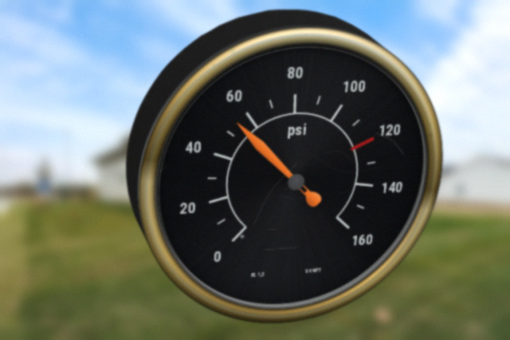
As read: 55
